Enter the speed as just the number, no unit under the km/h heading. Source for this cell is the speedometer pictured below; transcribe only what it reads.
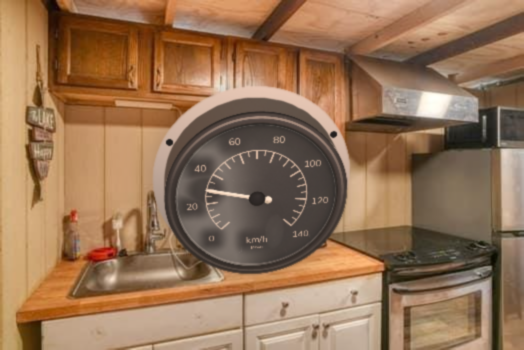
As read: 30
